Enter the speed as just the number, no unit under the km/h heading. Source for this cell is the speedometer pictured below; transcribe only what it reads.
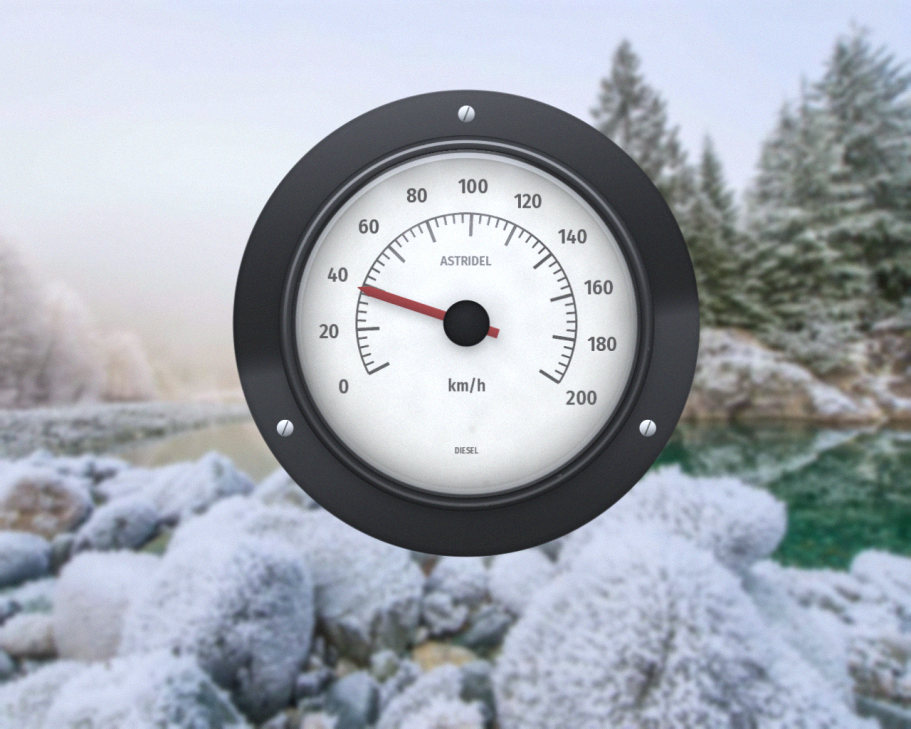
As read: 38
